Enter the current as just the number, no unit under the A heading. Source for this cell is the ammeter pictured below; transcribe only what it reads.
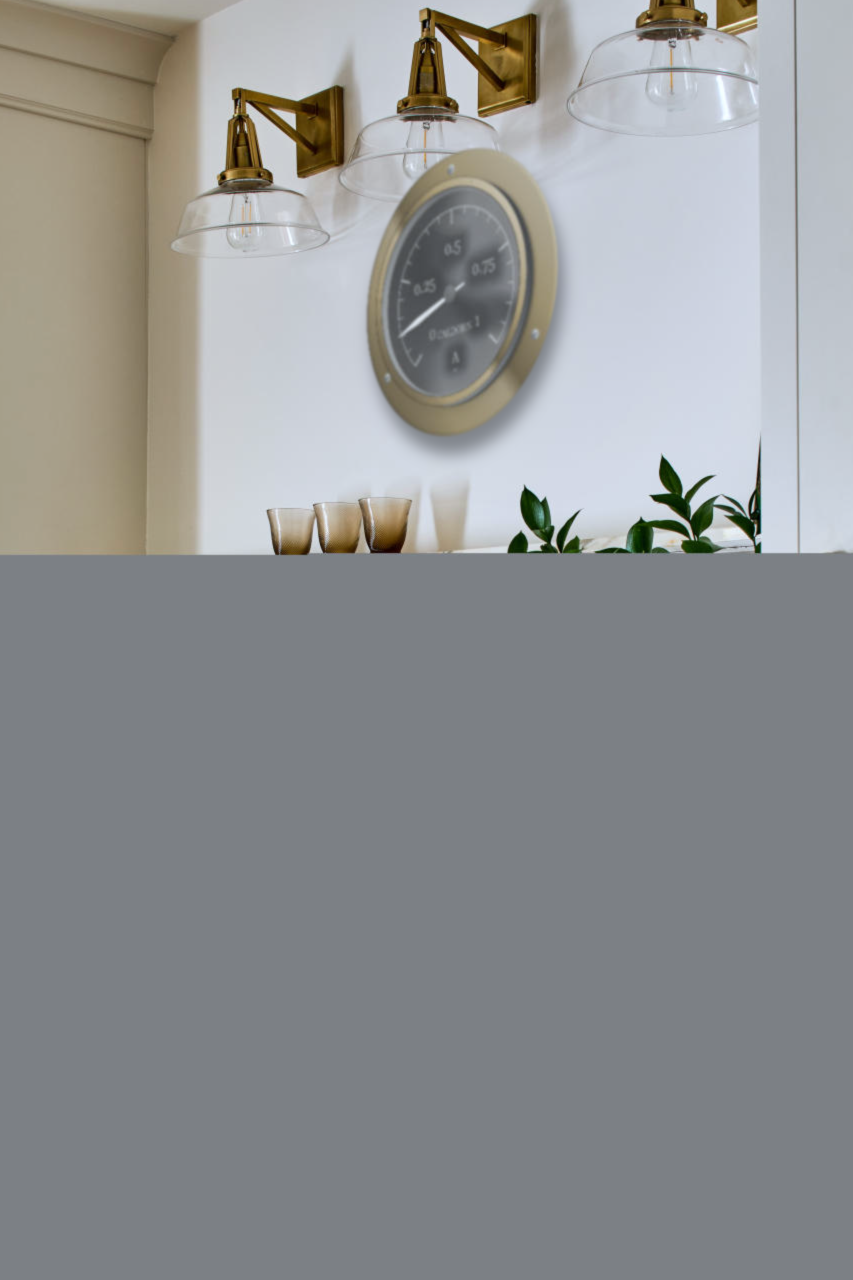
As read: 0.1
